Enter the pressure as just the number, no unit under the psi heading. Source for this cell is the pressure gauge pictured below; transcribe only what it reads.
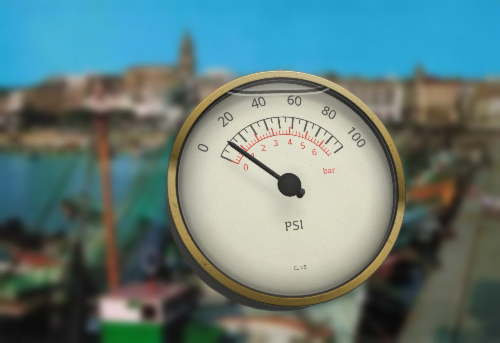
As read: 10
